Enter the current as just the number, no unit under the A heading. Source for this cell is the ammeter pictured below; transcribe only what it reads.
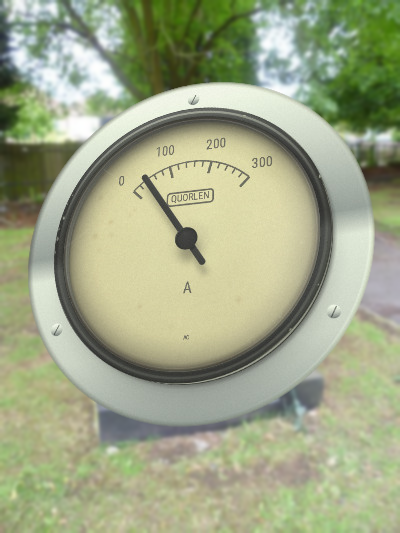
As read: 40
